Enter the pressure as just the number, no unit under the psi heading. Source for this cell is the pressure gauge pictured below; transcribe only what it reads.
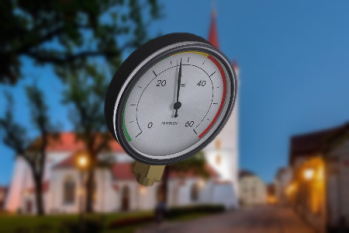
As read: 27.5
